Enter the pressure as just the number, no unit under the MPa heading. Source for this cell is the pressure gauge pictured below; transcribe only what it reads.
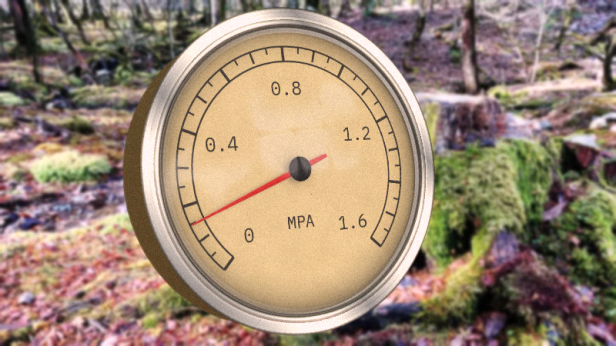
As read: 0.15
